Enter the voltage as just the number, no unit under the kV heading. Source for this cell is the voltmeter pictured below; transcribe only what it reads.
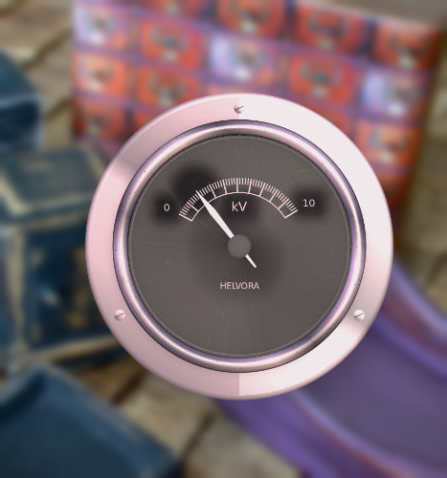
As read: 2
